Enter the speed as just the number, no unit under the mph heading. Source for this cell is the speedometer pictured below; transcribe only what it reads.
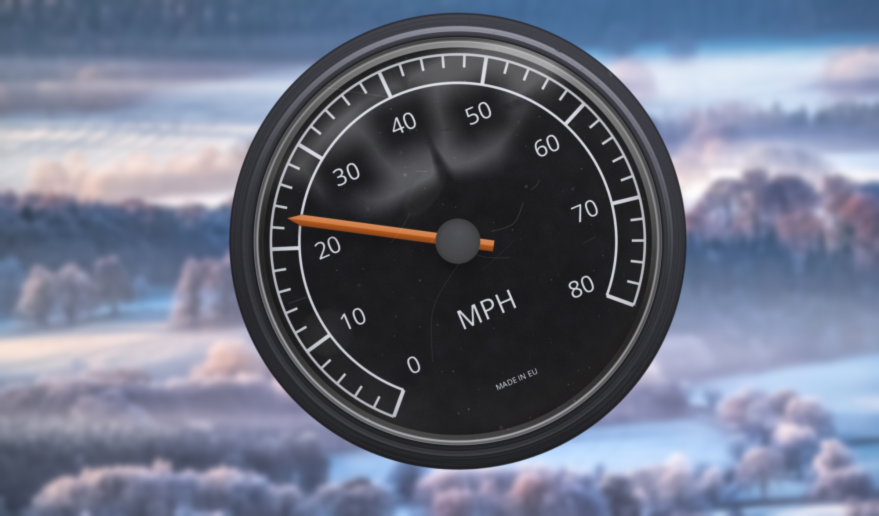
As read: 23
